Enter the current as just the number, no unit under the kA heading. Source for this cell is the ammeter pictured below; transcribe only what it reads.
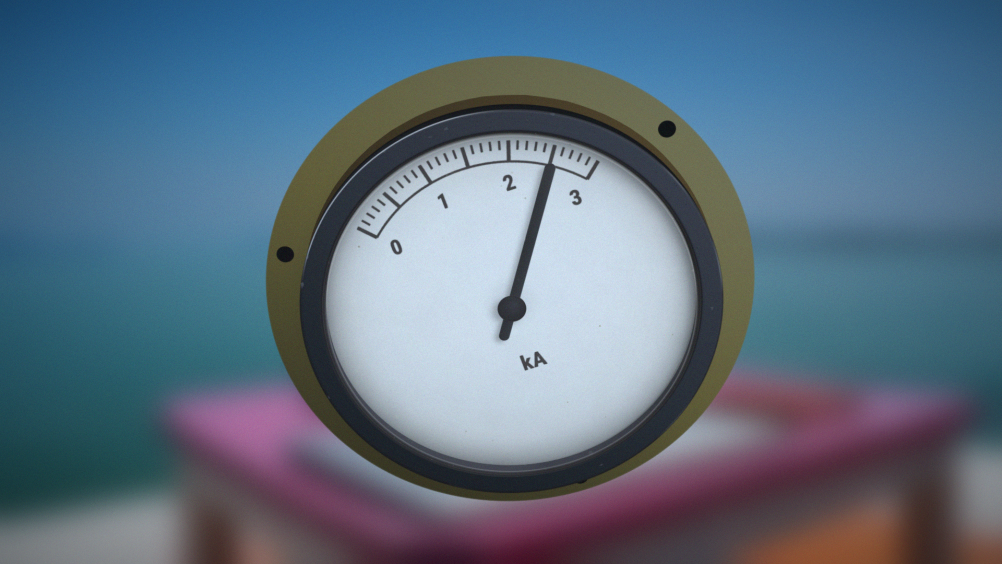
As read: 2.5
